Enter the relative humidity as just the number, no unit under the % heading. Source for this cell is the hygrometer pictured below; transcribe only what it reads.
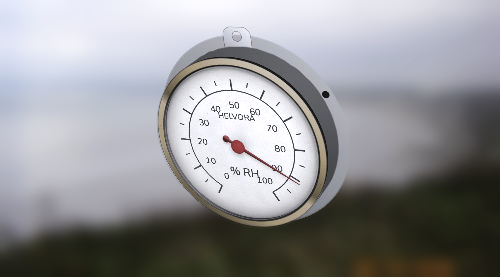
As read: 90
